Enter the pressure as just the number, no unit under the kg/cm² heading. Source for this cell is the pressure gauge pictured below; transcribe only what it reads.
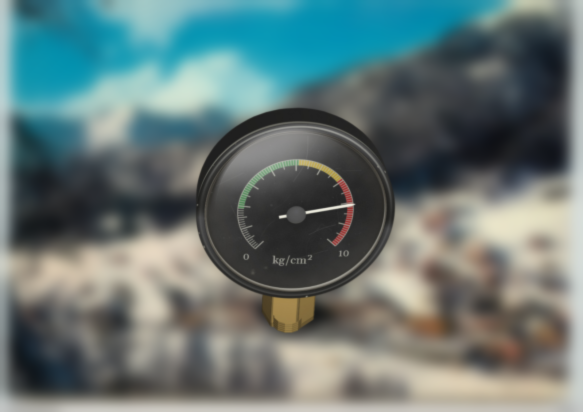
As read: 8
